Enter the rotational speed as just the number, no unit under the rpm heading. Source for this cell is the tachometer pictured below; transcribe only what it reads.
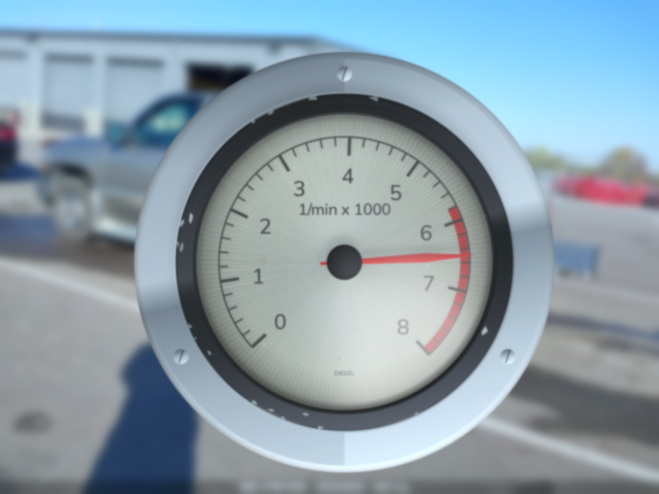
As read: 6500
